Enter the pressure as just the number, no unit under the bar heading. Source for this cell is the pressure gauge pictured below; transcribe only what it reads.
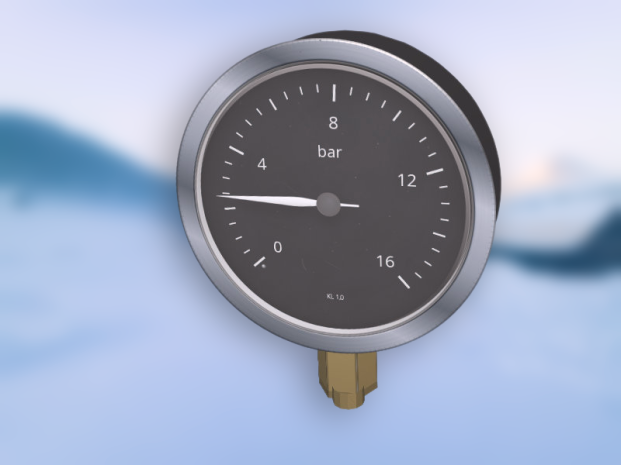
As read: 2.5
